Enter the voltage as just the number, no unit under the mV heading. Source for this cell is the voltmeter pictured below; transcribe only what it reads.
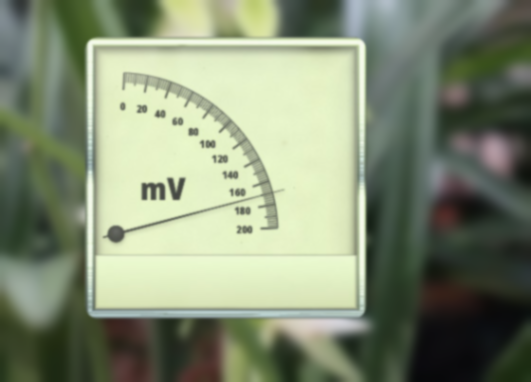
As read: 170
